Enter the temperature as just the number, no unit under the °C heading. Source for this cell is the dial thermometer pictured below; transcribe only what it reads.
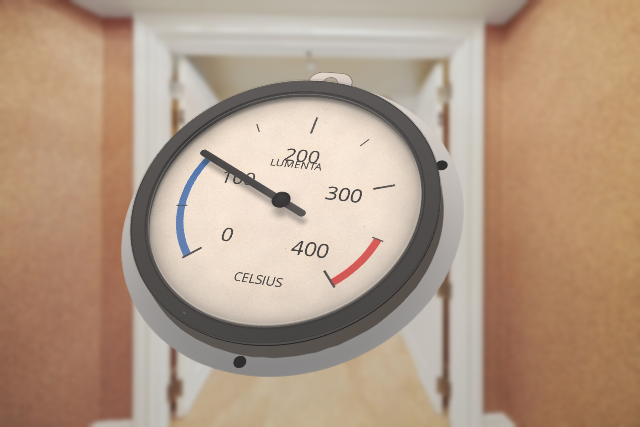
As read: 100
